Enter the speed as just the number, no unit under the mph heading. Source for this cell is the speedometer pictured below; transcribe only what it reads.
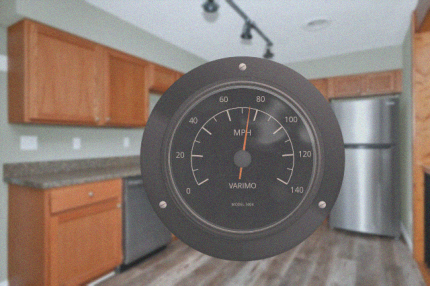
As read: 75
